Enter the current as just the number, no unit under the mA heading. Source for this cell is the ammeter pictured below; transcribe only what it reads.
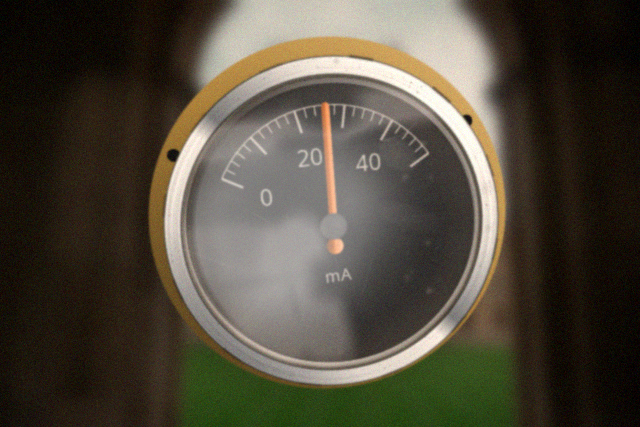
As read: 26
